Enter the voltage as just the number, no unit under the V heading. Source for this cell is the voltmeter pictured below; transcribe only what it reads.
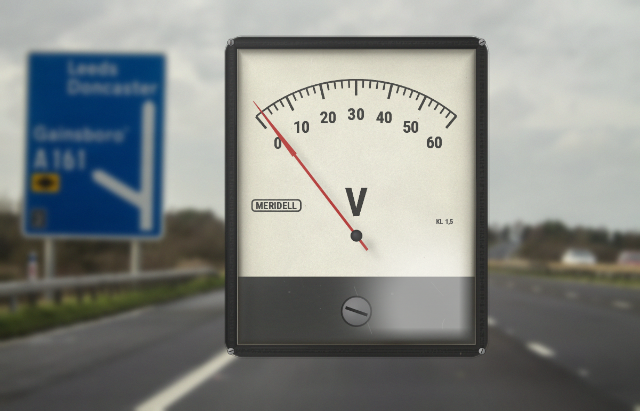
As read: 2
